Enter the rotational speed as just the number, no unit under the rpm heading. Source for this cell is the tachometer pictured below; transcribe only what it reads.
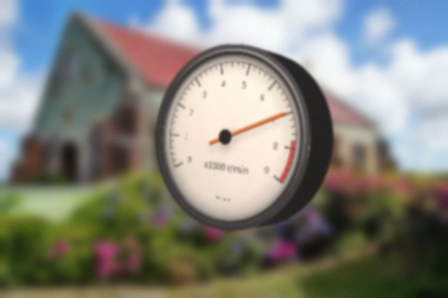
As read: 7000
